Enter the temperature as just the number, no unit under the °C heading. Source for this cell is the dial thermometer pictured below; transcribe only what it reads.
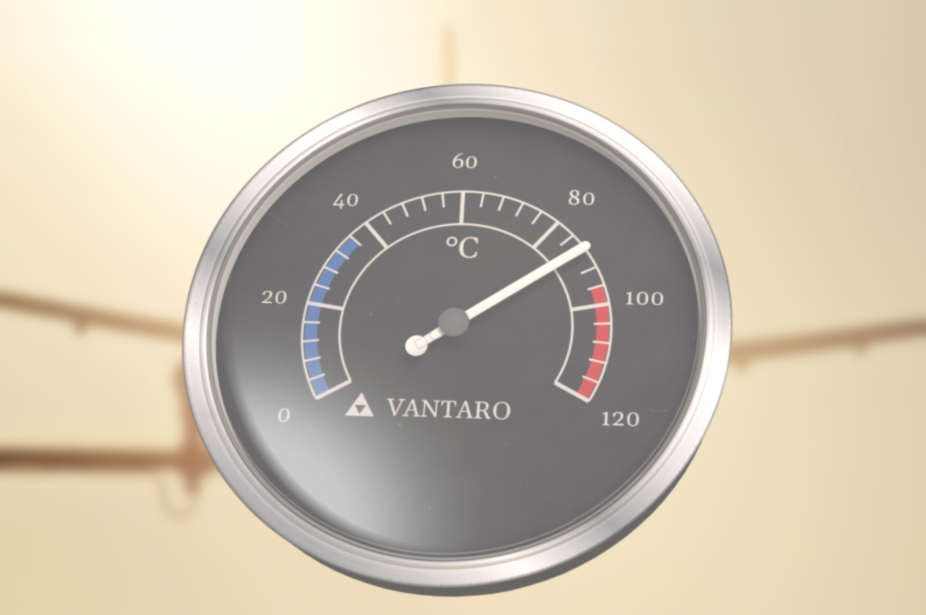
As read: 88
